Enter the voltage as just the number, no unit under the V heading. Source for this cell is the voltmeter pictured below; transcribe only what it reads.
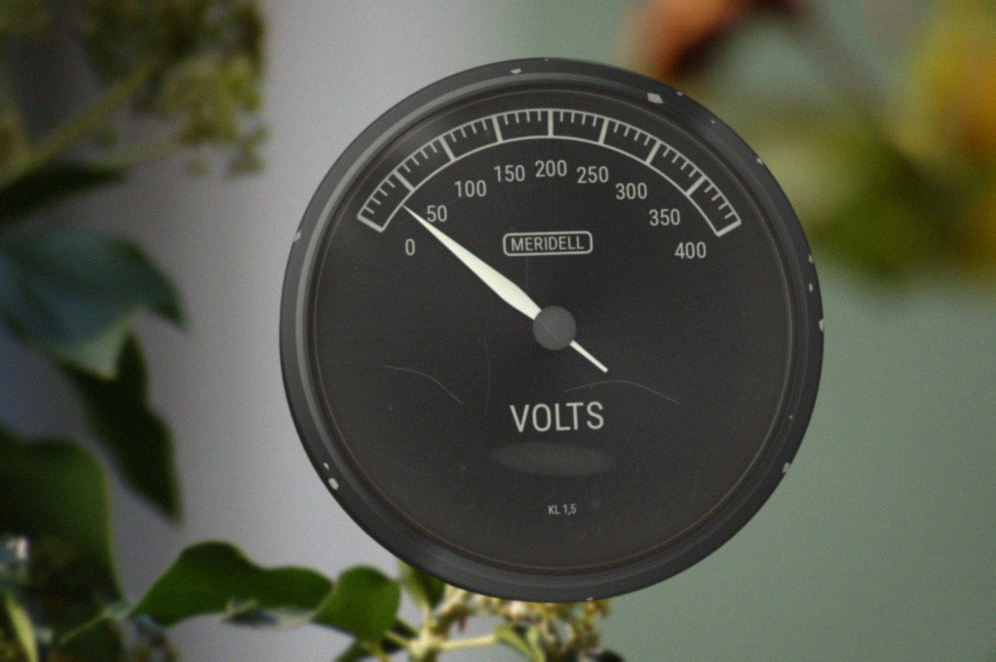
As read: 30
